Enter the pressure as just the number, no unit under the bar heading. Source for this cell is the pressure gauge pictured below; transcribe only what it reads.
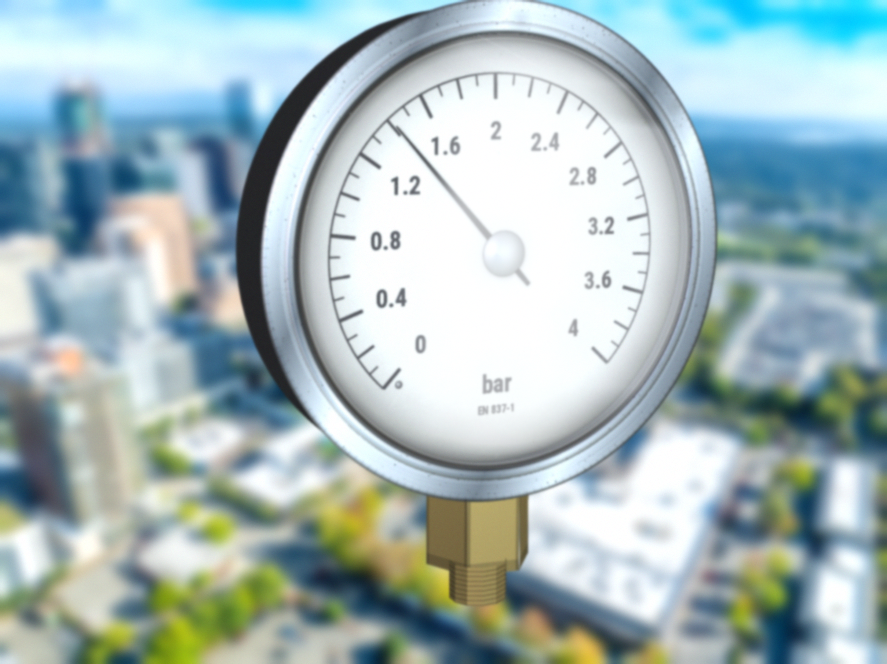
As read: 1.4
